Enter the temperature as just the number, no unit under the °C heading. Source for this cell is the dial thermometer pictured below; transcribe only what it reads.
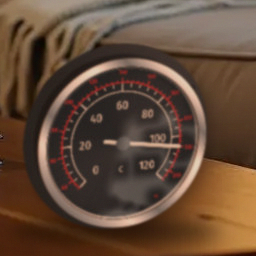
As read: 104
